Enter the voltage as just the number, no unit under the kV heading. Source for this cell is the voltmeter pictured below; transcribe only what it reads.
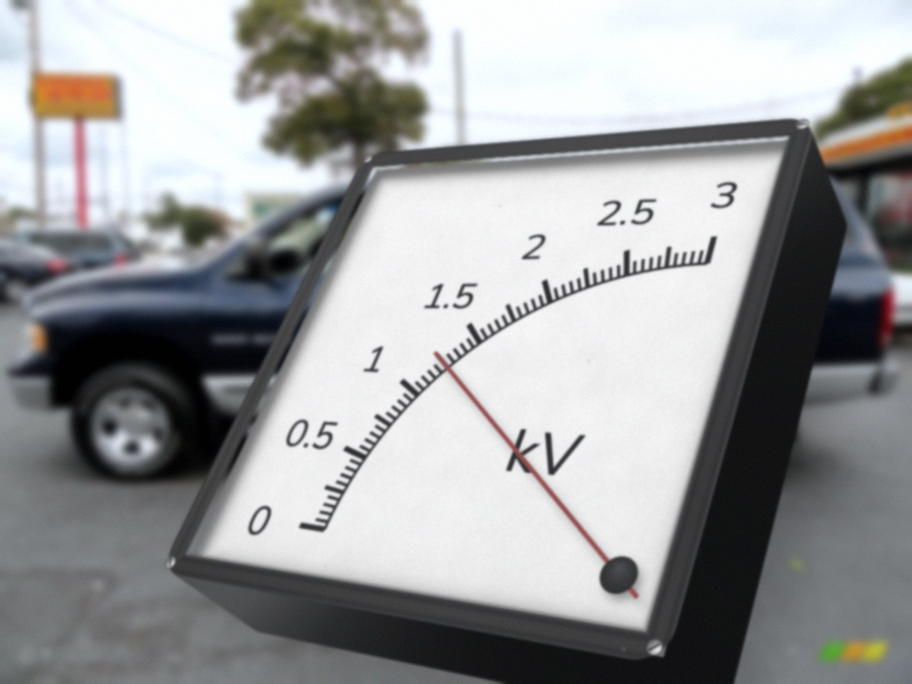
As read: 1.25
